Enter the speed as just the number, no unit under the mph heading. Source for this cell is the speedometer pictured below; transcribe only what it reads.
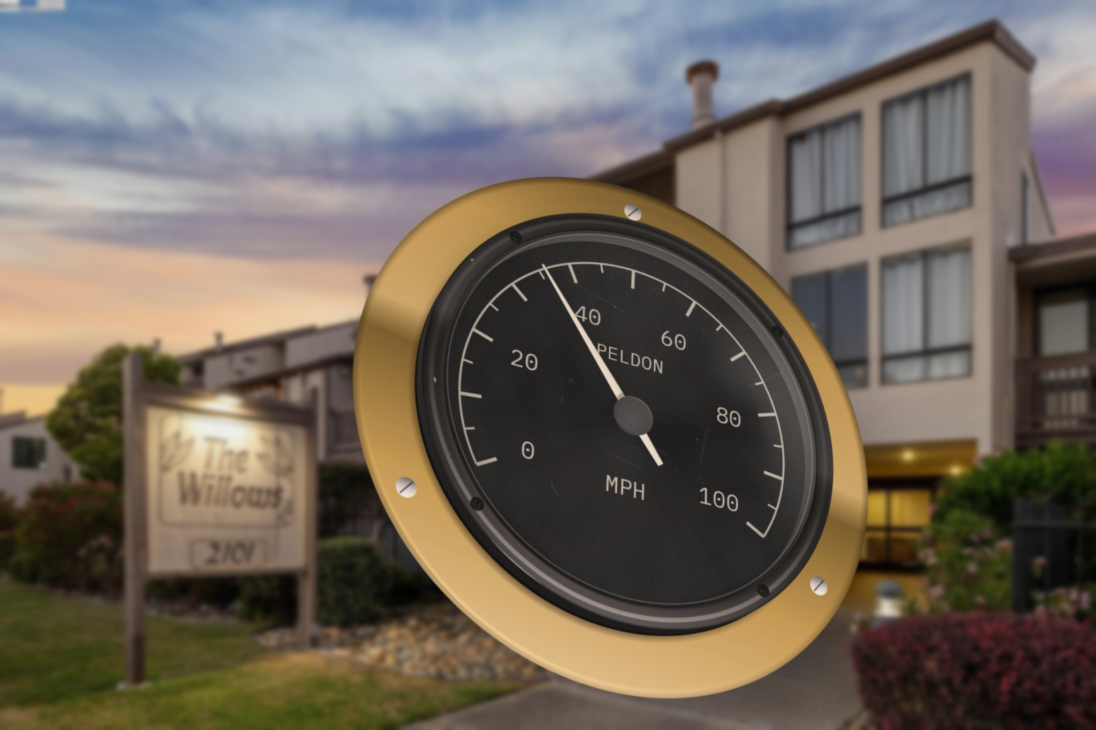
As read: 35
